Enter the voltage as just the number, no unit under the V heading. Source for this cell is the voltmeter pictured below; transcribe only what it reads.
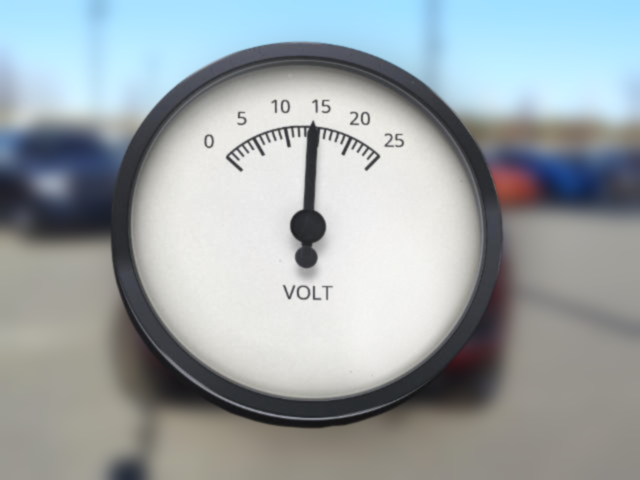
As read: 14
